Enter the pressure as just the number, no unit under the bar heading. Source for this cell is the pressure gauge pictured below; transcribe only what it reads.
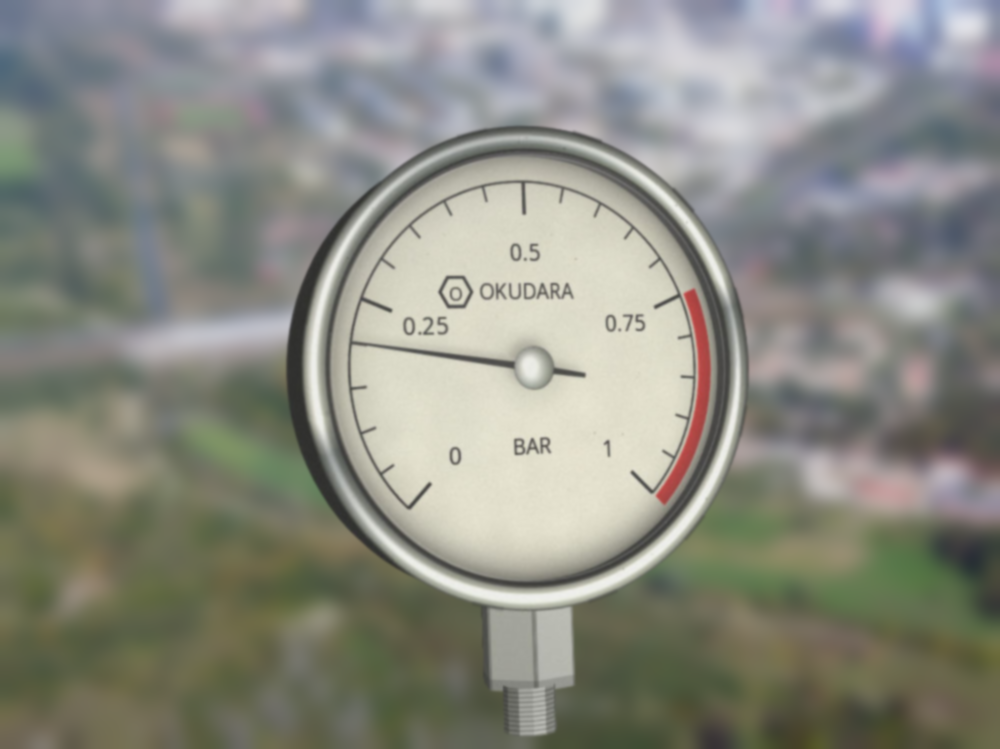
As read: 0.2
